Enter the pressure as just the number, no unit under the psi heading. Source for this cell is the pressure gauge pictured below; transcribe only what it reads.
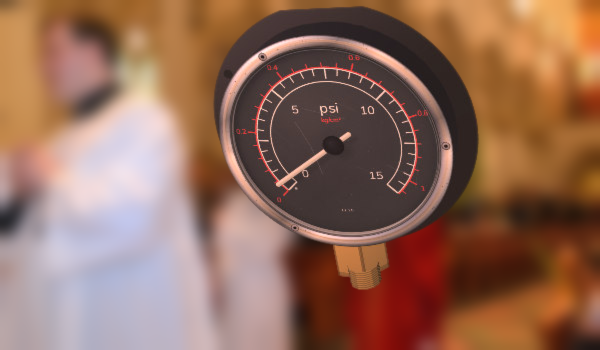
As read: 0.5
